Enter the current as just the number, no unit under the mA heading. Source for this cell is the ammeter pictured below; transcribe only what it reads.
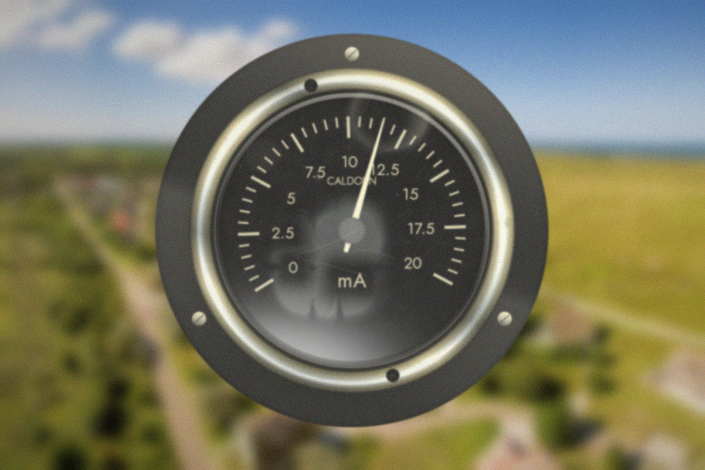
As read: 11.5
